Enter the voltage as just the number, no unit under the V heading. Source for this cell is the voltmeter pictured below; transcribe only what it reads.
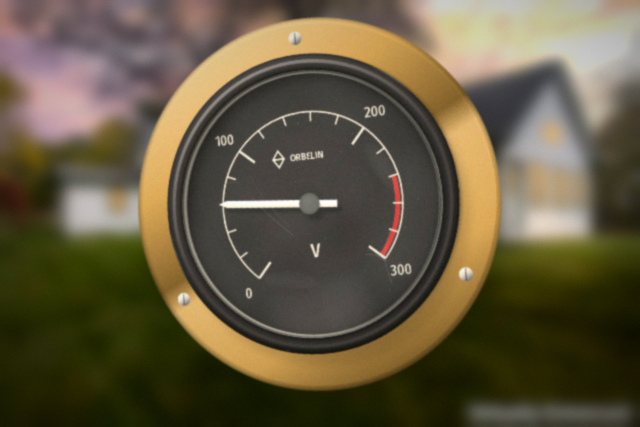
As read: 60
